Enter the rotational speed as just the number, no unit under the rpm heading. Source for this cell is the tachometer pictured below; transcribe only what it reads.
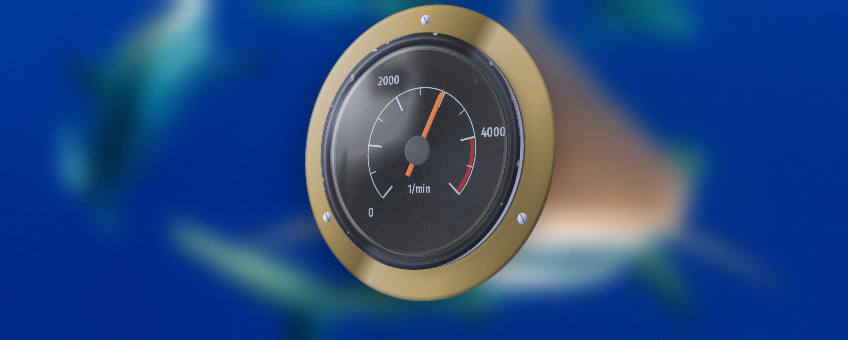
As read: 3000
